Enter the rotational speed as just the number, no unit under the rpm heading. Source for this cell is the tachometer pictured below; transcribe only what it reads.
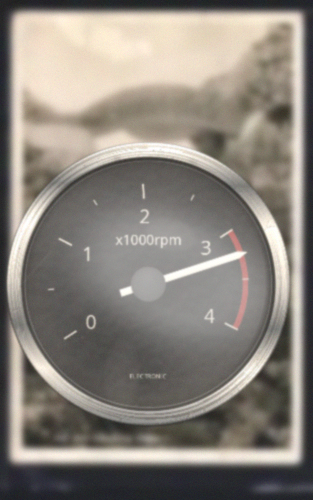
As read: 3250
